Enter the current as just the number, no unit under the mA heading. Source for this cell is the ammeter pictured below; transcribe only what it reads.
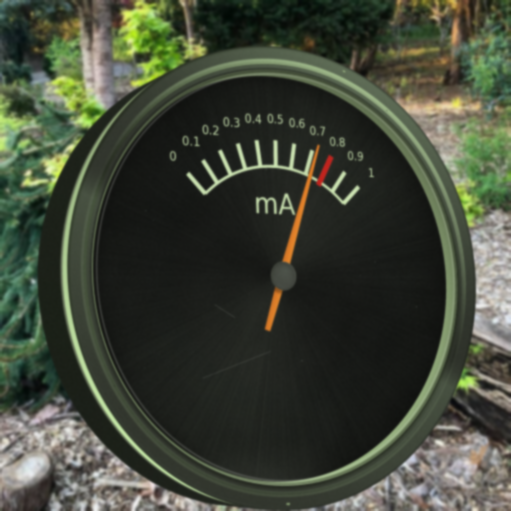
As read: 0.7
